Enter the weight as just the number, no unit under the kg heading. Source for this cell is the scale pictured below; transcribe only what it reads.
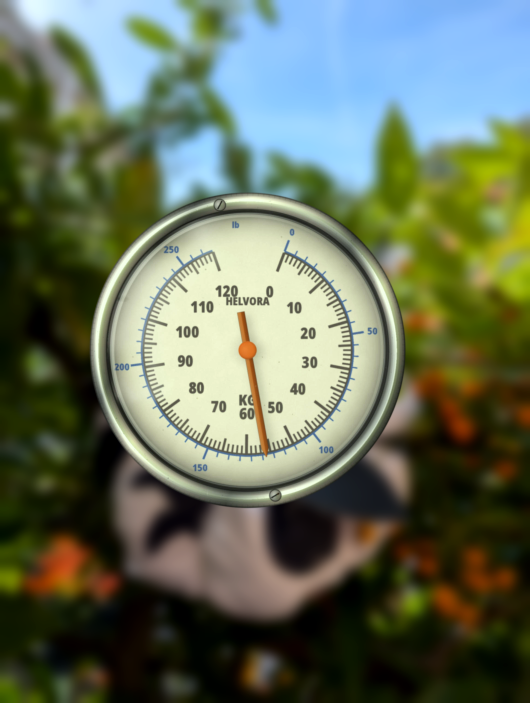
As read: 56
